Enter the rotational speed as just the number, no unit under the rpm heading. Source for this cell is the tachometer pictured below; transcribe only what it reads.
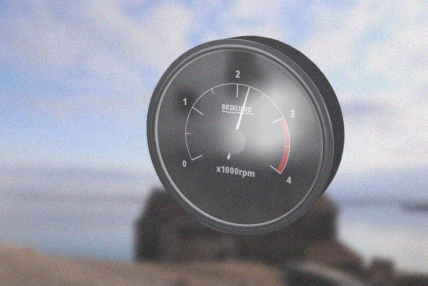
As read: 2250
